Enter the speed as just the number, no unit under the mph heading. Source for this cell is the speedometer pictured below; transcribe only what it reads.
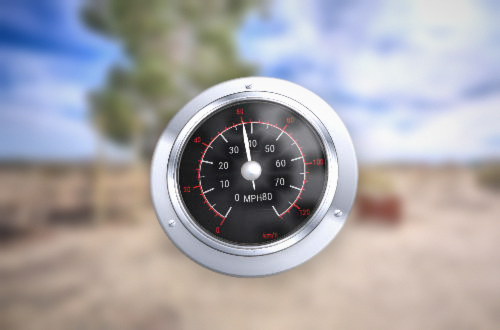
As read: 37.5
